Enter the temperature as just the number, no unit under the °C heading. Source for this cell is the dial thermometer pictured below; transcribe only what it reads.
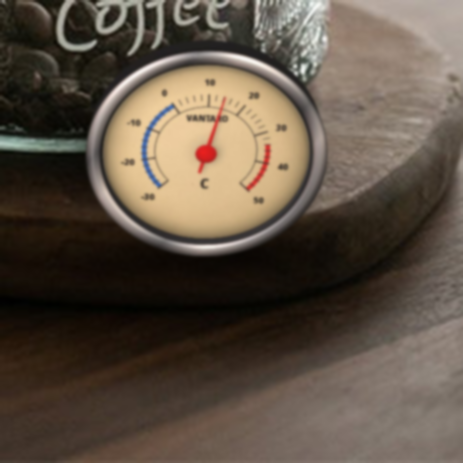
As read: 14
